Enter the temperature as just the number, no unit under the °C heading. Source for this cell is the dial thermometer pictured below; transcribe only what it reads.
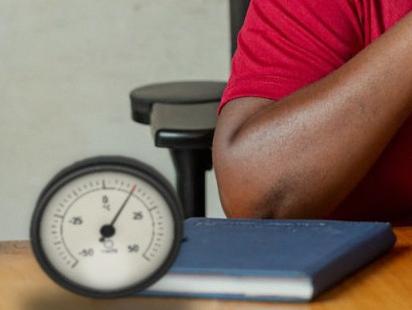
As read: 12.5
